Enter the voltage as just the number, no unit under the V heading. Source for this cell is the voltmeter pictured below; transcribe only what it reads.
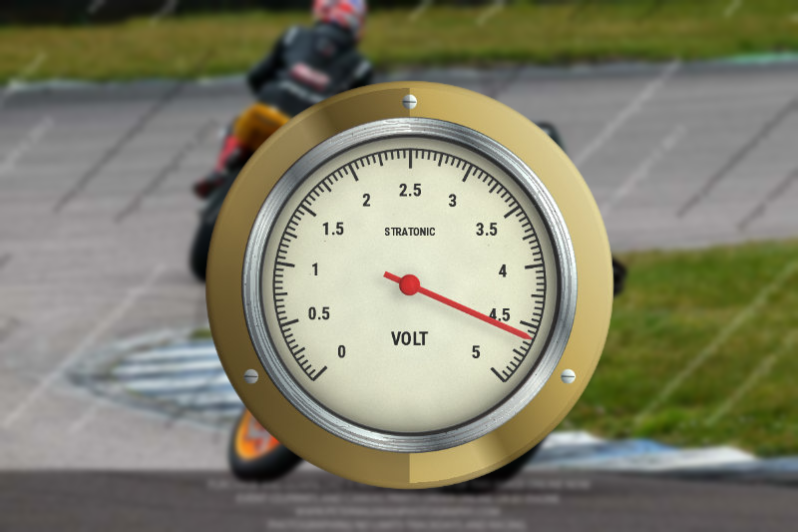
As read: 4.6
